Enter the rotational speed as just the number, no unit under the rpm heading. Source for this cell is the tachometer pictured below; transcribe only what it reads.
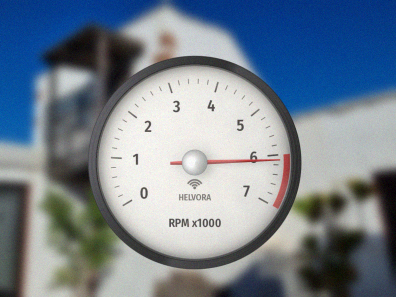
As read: 6100
